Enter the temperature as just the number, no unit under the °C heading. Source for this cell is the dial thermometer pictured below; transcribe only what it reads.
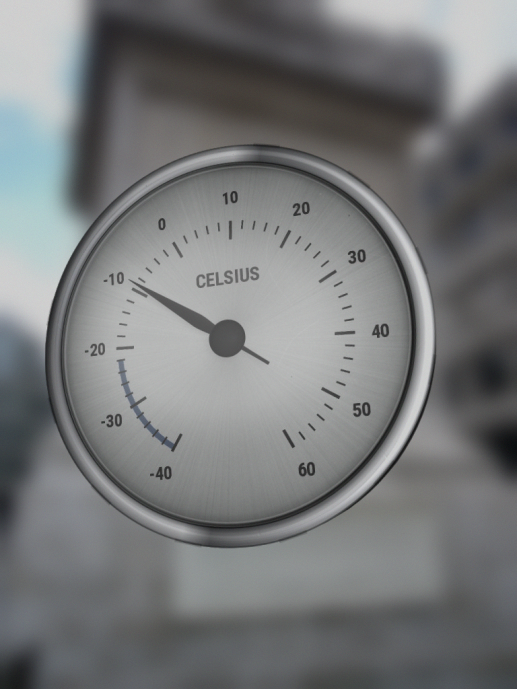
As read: -9
